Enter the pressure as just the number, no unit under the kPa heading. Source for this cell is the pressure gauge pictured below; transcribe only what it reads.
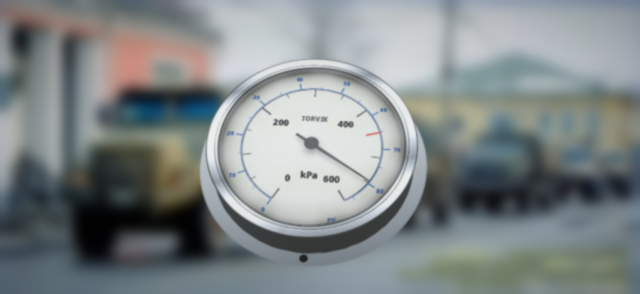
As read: 550
